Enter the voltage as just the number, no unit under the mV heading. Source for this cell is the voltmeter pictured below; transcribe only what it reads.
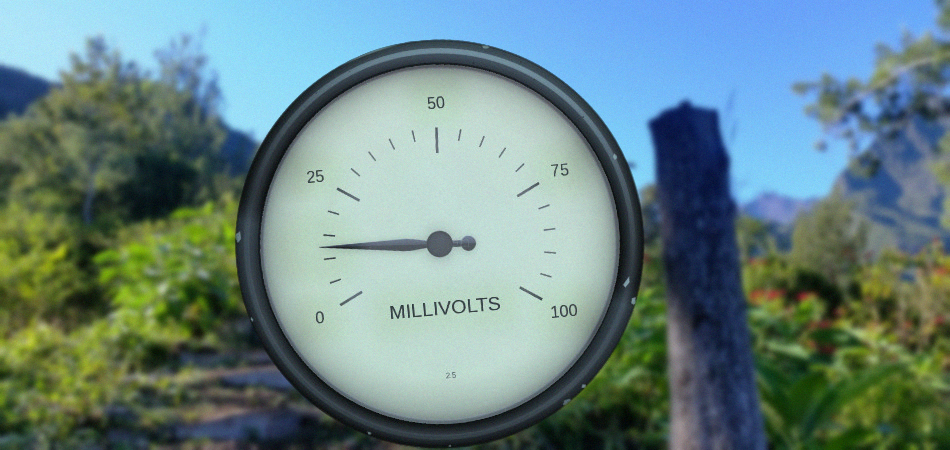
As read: 12.5
